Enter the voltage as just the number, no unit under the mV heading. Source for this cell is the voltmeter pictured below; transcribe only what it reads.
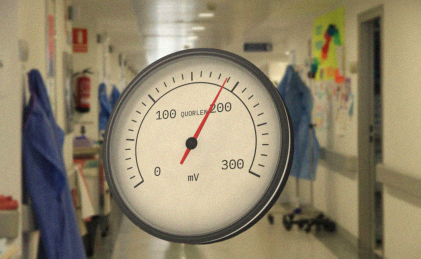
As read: 190
